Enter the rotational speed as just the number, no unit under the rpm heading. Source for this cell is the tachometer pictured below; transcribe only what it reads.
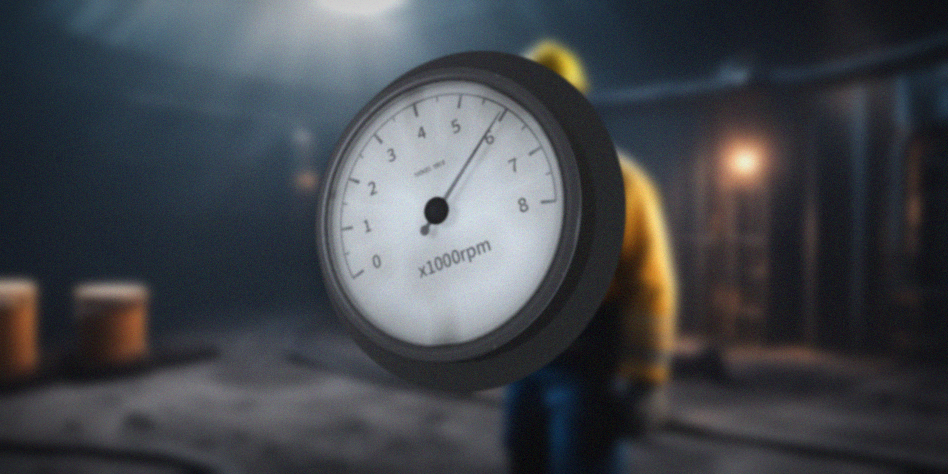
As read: 6000
